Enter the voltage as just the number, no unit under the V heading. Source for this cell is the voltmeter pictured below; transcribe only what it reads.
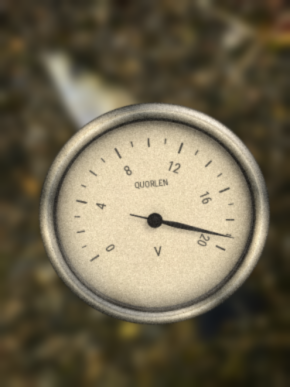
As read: 19
